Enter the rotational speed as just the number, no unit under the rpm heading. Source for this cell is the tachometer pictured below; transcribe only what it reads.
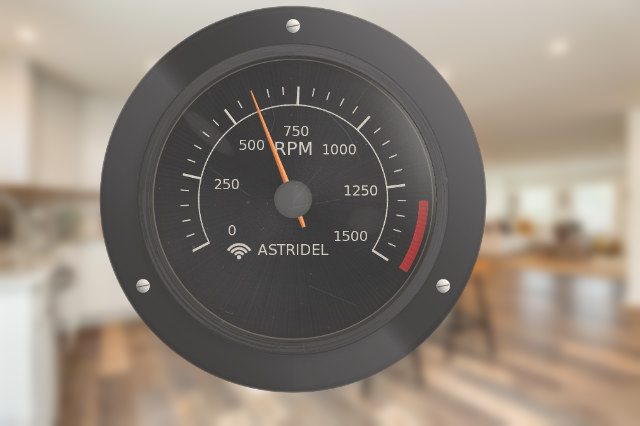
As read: 600
